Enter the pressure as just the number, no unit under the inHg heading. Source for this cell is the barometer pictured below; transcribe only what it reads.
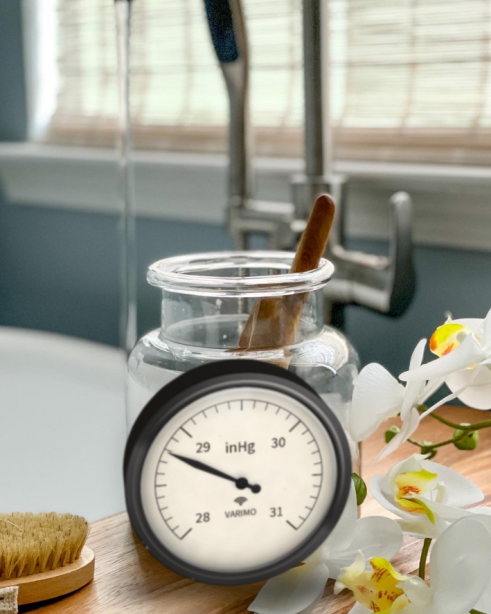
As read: 28.8
